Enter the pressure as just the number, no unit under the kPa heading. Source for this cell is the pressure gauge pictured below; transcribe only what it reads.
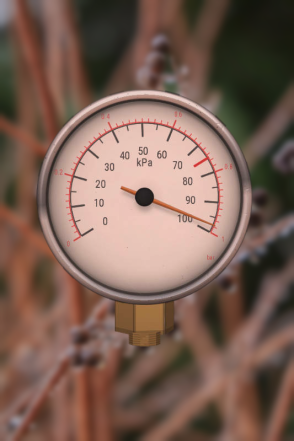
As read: 97.5
